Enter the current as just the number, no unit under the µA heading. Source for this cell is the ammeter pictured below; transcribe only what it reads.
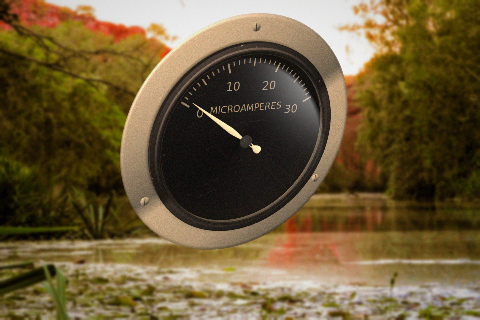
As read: 1
